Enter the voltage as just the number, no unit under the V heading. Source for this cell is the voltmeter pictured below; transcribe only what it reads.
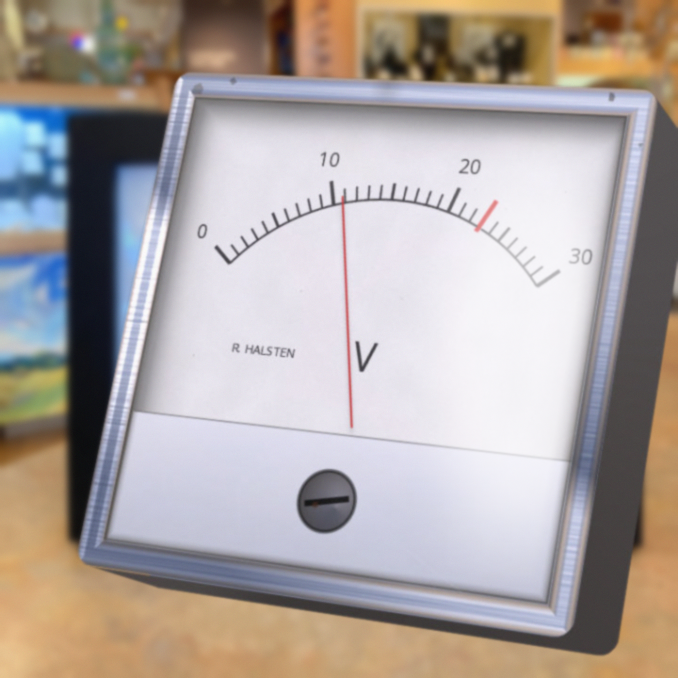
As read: 11
